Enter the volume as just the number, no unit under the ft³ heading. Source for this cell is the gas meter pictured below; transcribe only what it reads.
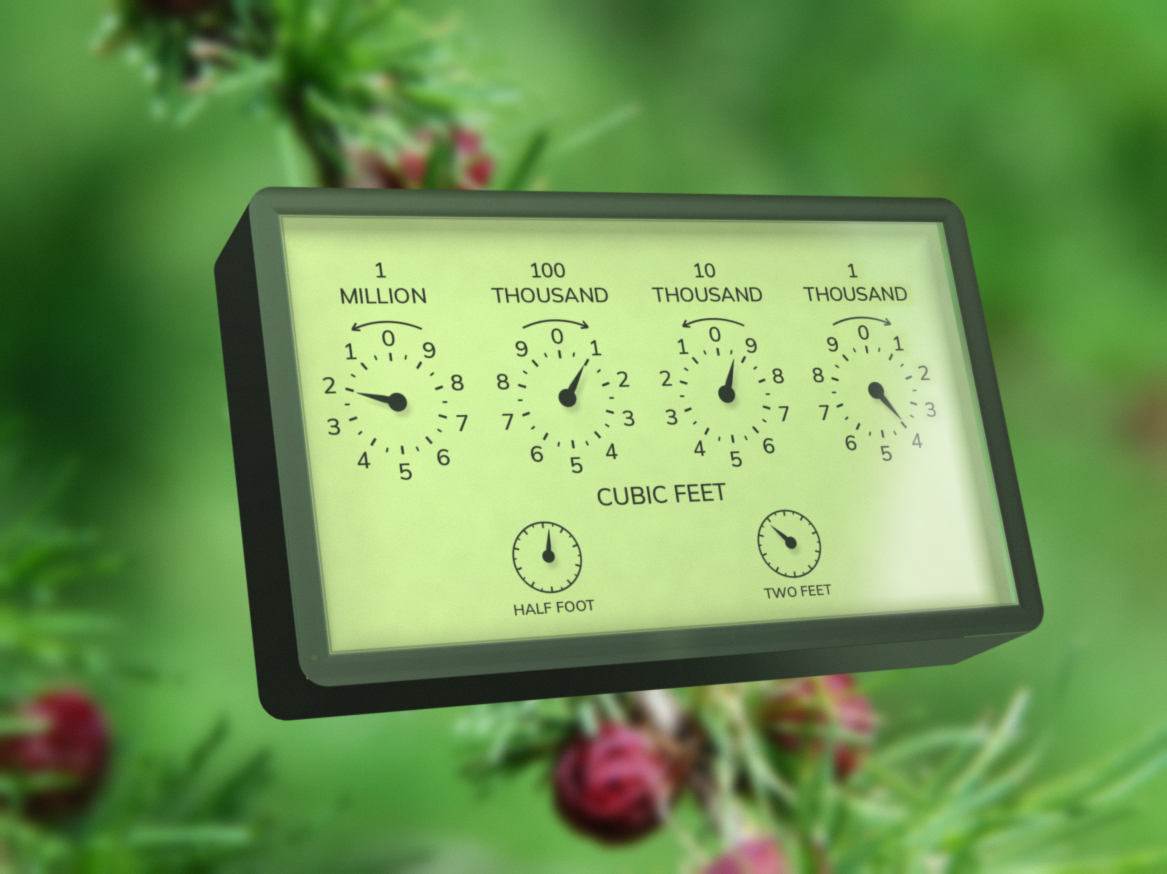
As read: 209400
